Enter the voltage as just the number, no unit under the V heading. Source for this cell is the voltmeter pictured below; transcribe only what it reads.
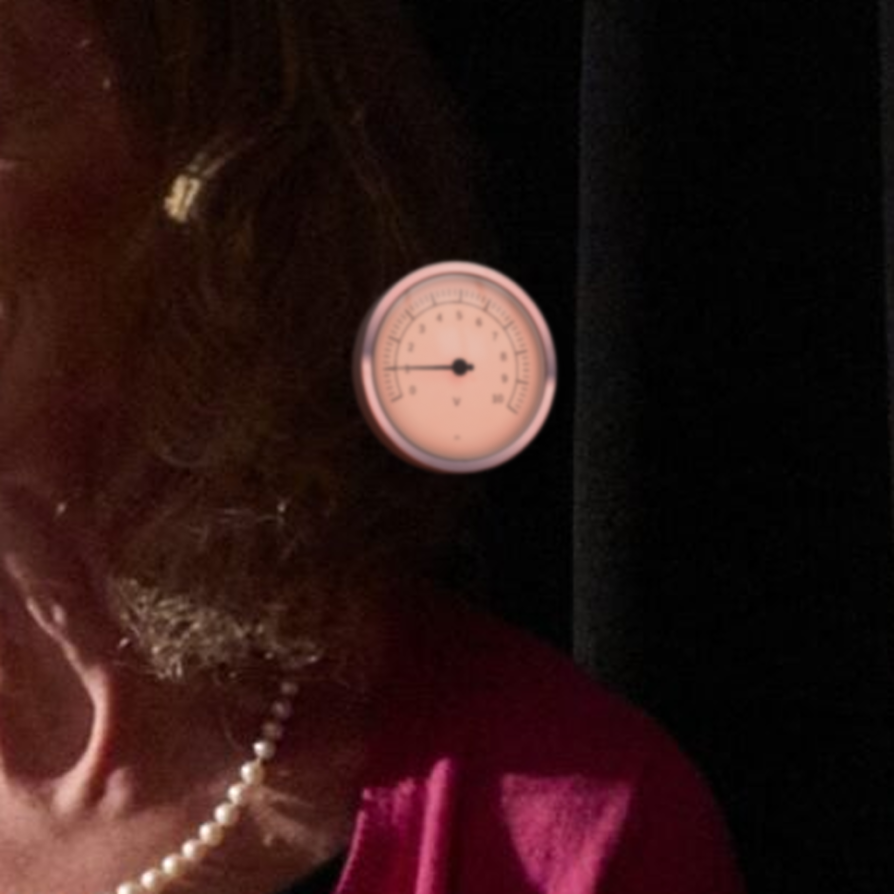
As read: 1
